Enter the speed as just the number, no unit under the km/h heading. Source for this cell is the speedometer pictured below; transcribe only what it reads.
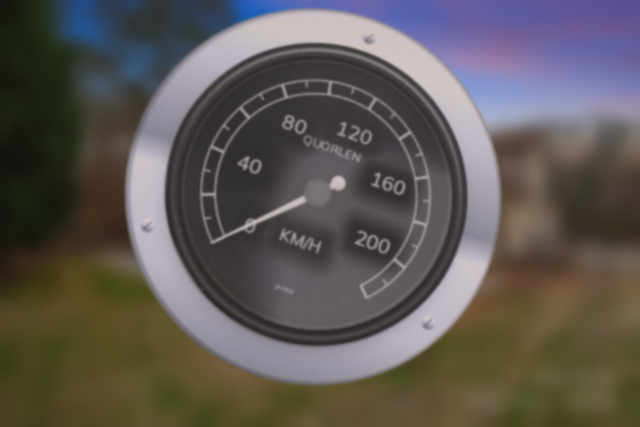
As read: 0
